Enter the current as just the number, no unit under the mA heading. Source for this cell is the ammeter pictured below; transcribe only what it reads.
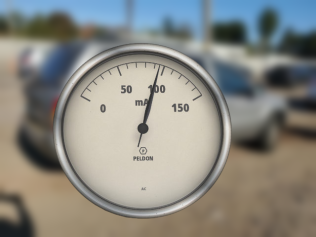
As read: 95
